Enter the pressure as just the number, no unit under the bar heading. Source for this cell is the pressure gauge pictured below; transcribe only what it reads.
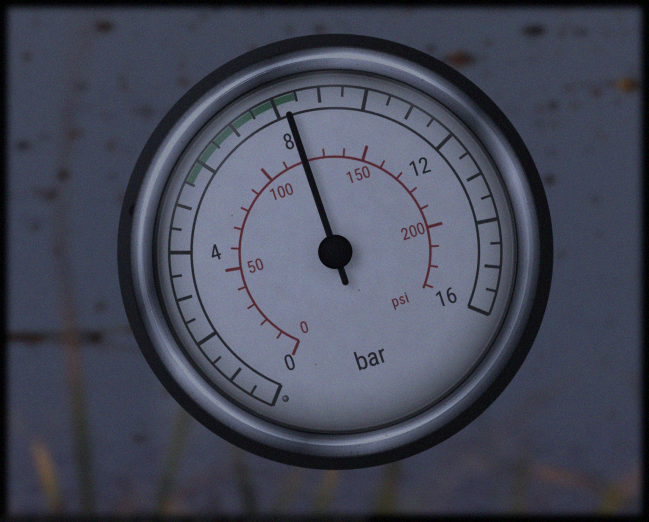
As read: 8.25
